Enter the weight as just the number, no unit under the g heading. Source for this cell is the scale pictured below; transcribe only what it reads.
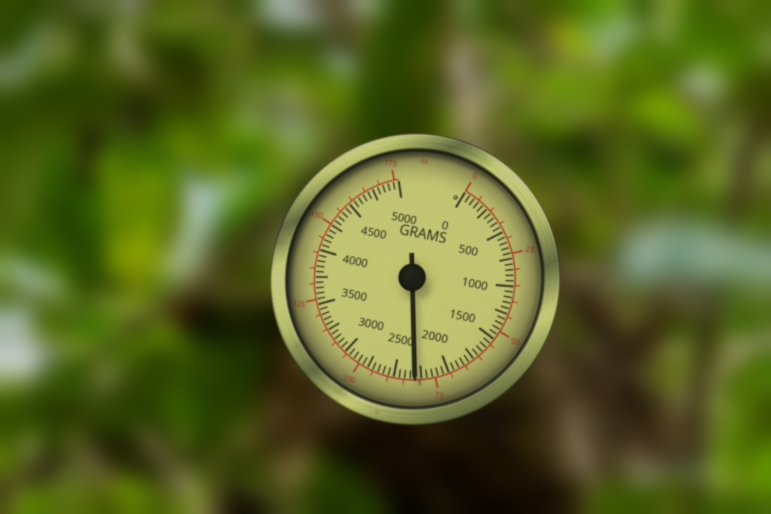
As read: 2300
